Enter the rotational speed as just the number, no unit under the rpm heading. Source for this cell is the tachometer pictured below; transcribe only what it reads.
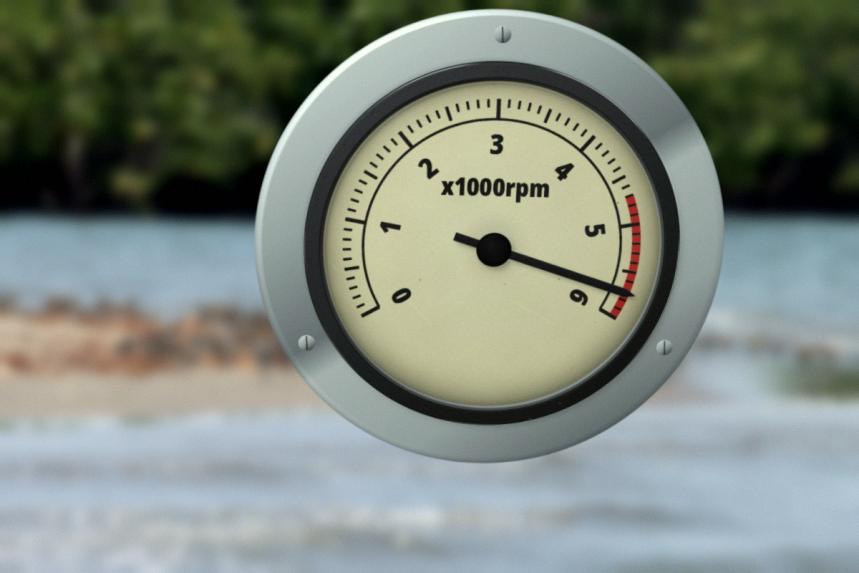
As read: 5700
